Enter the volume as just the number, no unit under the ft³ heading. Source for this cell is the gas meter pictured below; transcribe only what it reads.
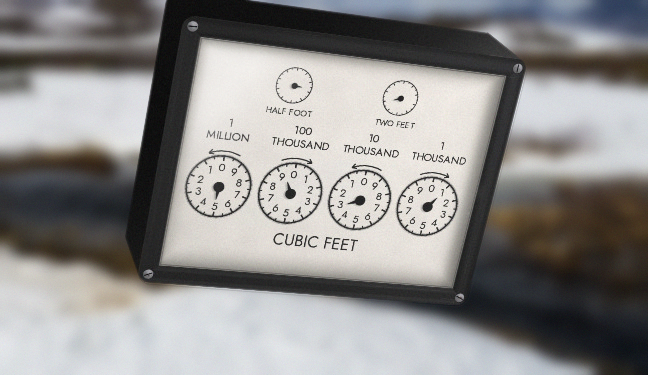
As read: 493100
